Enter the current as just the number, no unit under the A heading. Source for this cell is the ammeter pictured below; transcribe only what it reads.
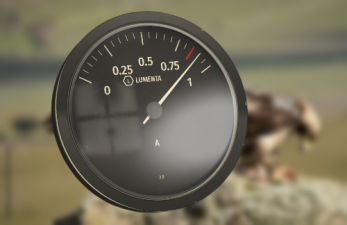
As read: 0.9
